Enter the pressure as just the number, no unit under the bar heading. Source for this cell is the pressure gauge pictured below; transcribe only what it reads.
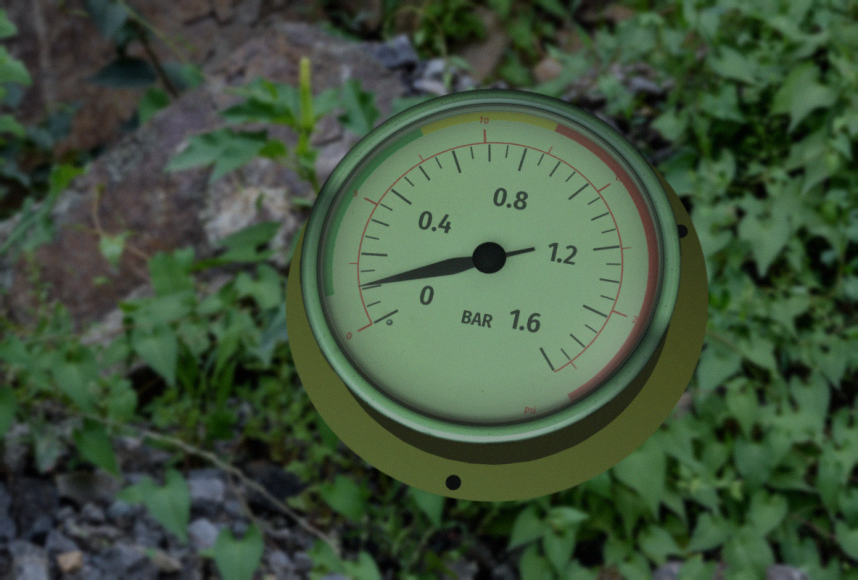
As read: 0.1
